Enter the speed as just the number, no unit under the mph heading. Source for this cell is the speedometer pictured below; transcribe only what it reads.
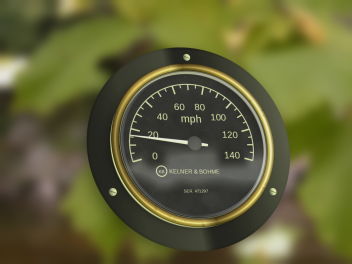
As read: 15
